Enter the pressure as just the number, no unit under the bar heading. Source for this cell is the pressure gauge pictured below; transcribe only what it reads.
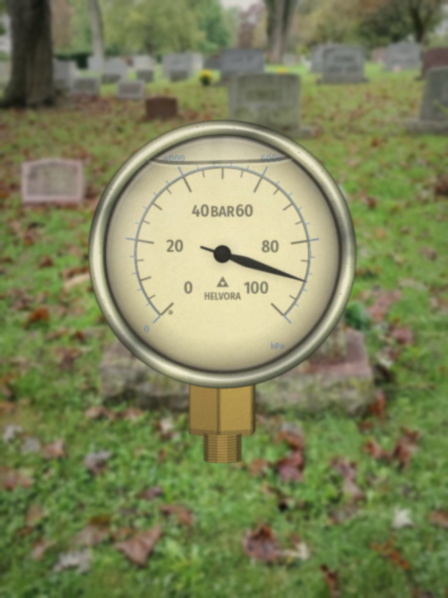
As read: 90
